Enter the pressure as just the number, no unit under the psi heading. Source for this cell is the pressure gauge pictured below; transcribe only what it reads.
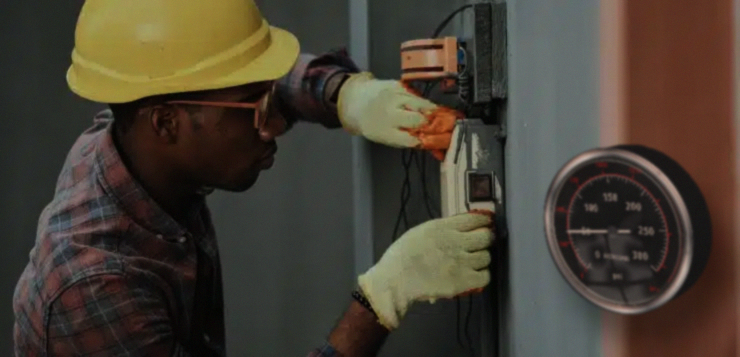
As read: 50
